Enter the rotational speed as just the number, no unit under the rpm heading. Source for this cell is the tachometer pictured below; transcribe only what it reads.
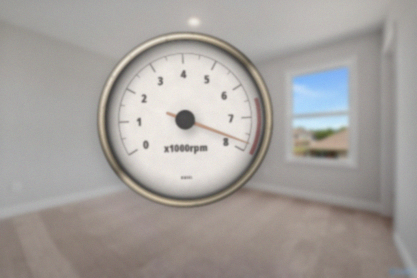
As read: 7750
